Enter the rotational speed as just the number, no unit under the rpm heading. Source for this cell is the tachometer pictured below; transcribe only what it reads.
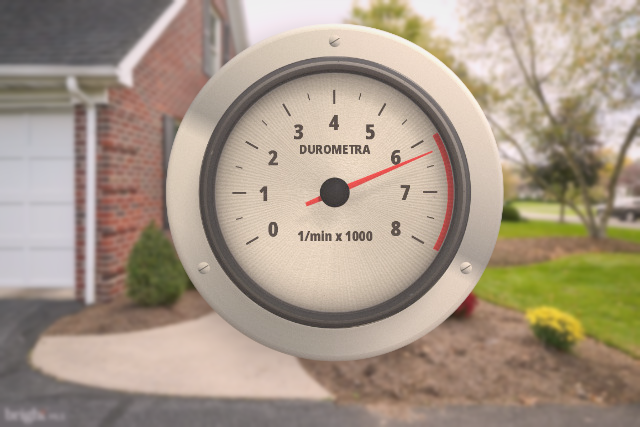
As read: 6250
